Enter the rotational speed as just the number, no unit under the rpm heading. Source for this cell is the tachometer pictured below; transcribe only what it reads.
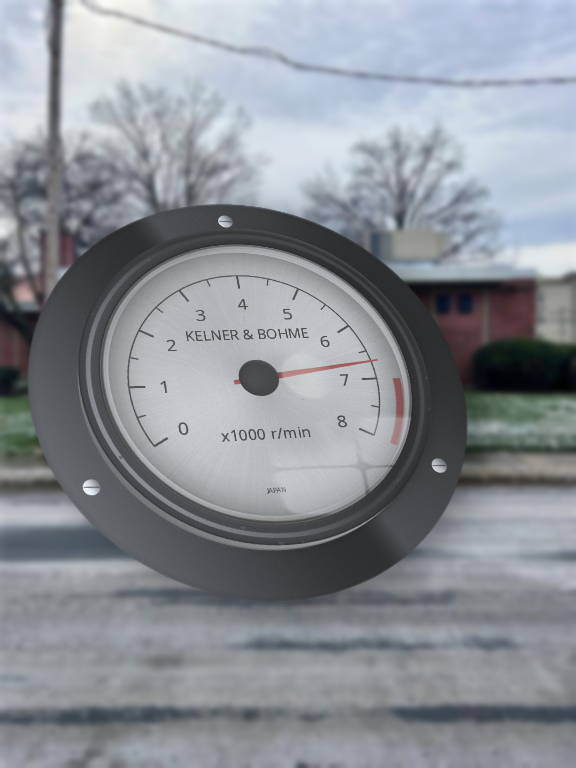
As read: 6750
